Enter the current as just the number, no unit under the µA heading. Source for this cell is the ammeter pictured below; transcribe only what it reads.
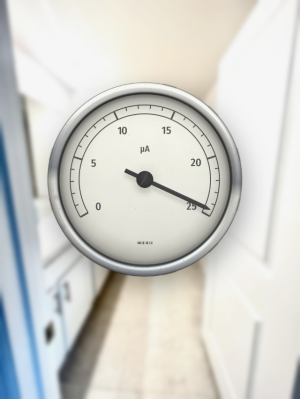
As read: 24.5
